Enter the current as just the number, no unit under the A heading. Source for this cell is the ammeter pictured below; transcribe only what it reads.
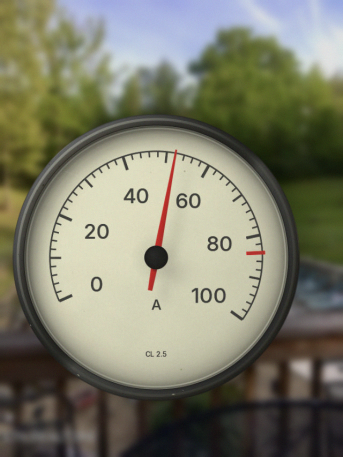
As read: 52
